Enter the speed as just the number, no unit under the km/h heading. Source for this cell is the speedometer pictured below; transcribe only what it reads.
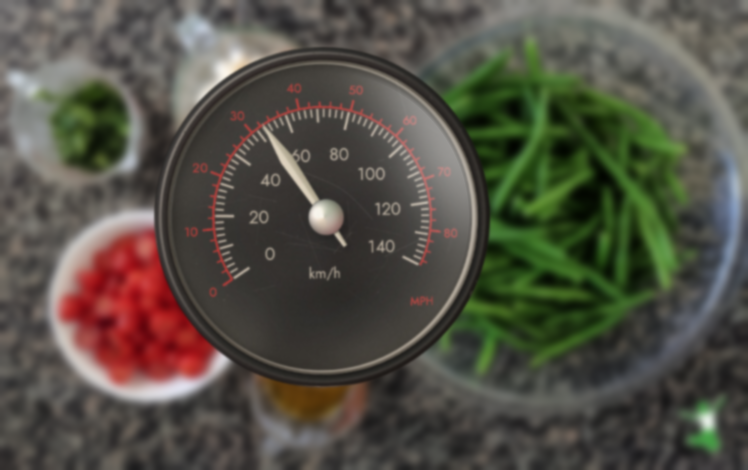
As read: 52
